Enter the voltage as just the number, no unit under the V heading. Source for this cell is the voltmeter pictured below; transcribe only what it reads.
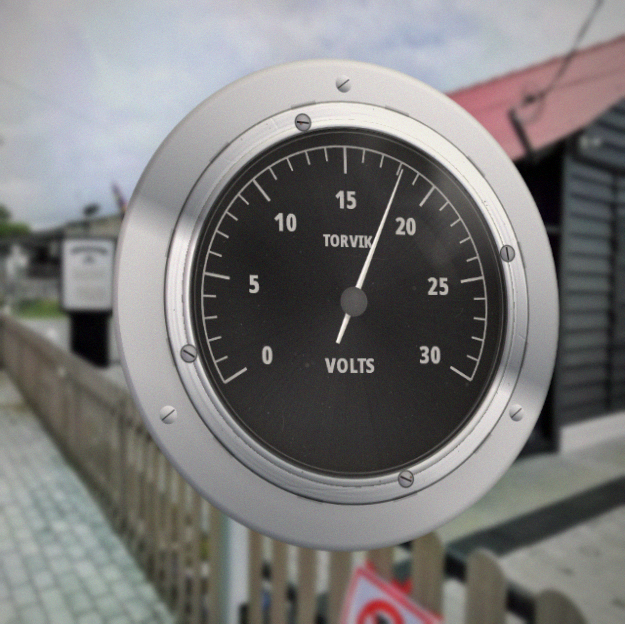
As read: 18
